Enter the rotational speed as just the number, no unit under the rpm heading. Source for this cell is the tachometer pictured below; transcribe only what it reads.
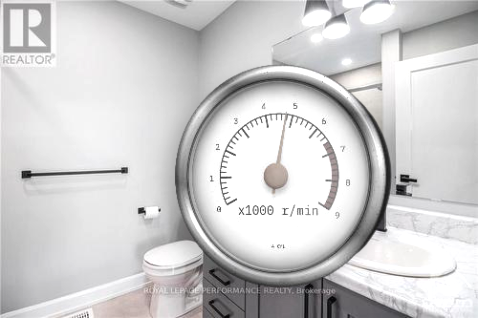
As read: 4800
